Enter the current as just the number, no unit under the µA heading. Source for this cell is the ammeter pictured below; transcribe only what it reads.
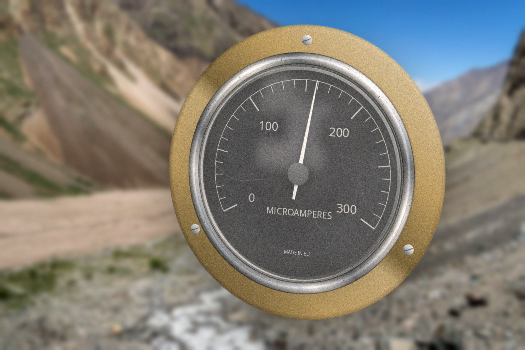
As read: 160
